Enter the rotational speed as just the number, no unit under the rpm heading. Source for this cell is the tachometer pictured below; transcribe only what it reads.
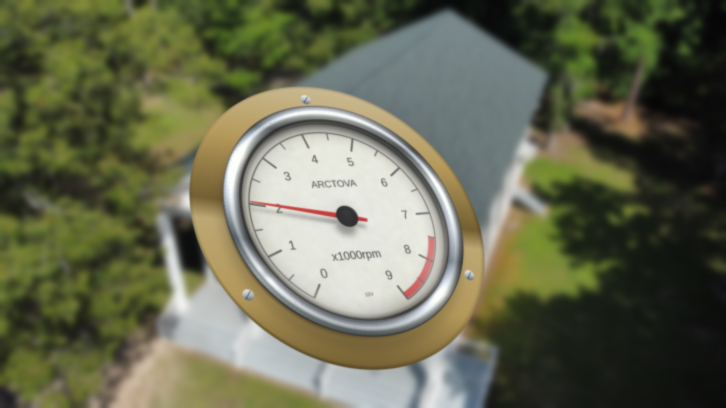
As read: 2000
